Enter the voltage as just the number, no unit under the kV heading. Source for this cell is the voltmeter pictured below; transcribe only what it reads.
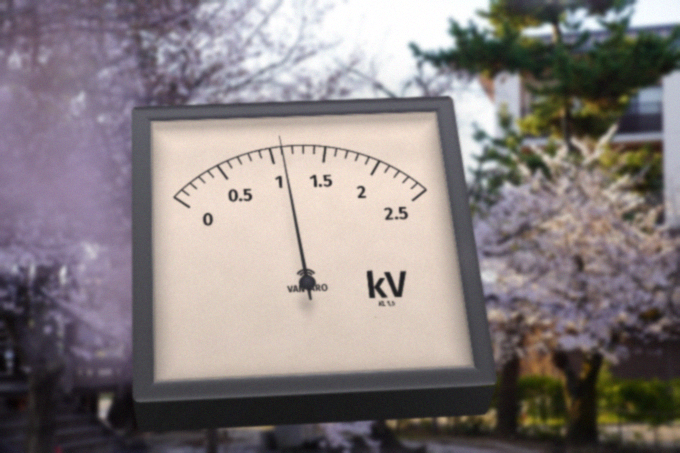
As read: 1.1
